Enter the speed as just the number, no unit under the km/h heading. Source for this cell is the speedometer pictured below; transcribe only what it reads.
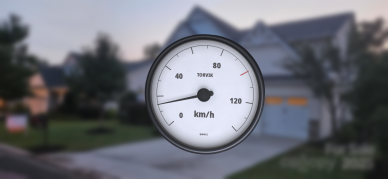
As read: 15
